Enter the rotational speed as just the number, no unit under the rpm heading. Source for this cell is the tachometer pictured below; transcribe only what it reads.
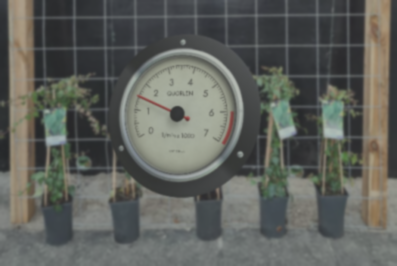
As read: 1500
